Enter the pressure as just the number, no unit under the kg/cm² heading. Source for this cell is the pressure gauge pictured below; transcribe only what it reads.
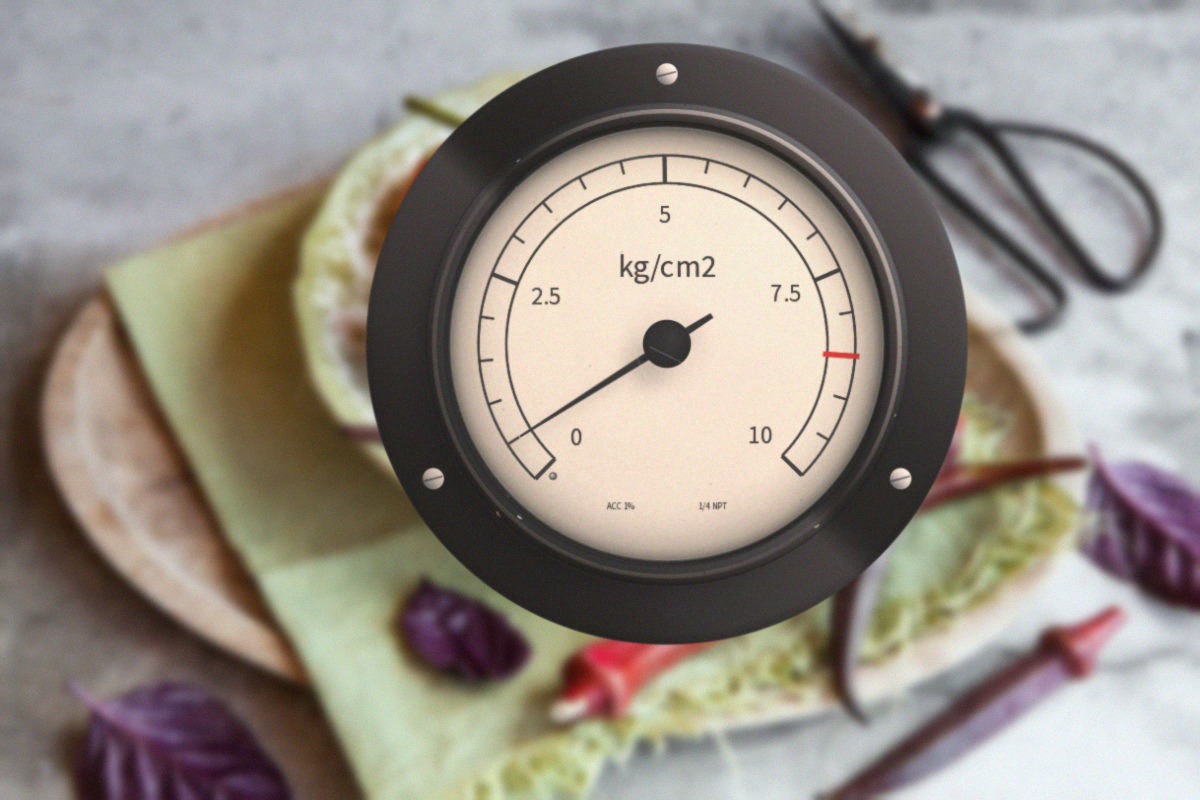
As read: 0.5
